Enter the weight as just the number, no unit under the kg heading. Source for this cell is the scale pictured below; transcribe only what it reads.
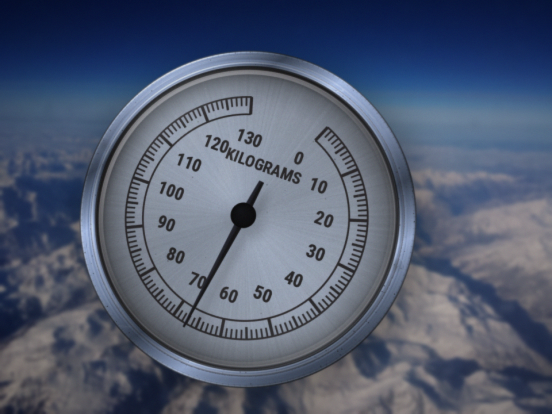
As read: 67
